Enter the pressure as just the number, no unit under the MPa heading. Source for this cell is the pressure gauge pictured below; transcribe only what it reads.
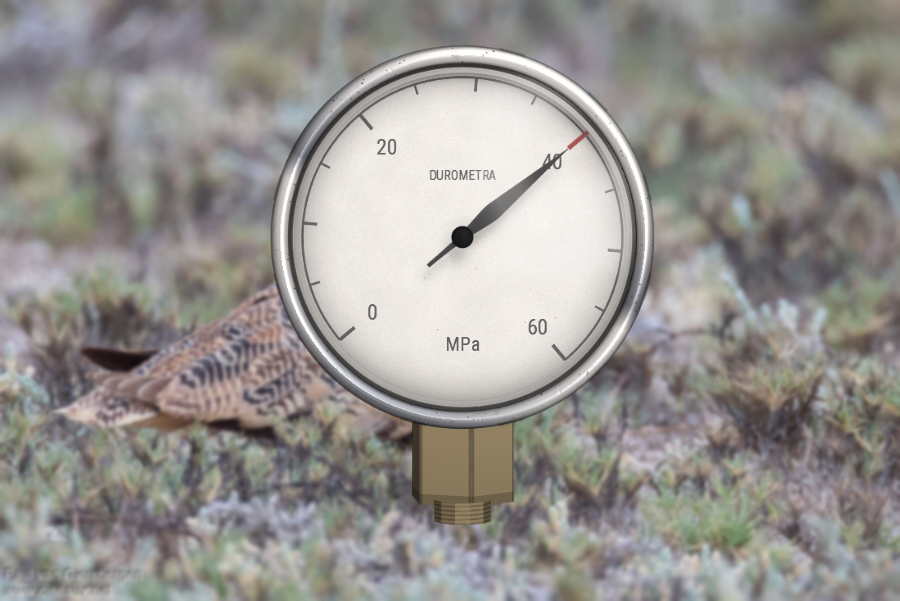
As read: 40
